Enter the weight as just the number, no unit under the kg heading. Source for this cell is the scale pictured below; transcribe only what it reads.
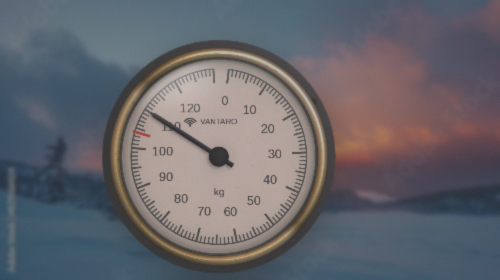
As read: 110
